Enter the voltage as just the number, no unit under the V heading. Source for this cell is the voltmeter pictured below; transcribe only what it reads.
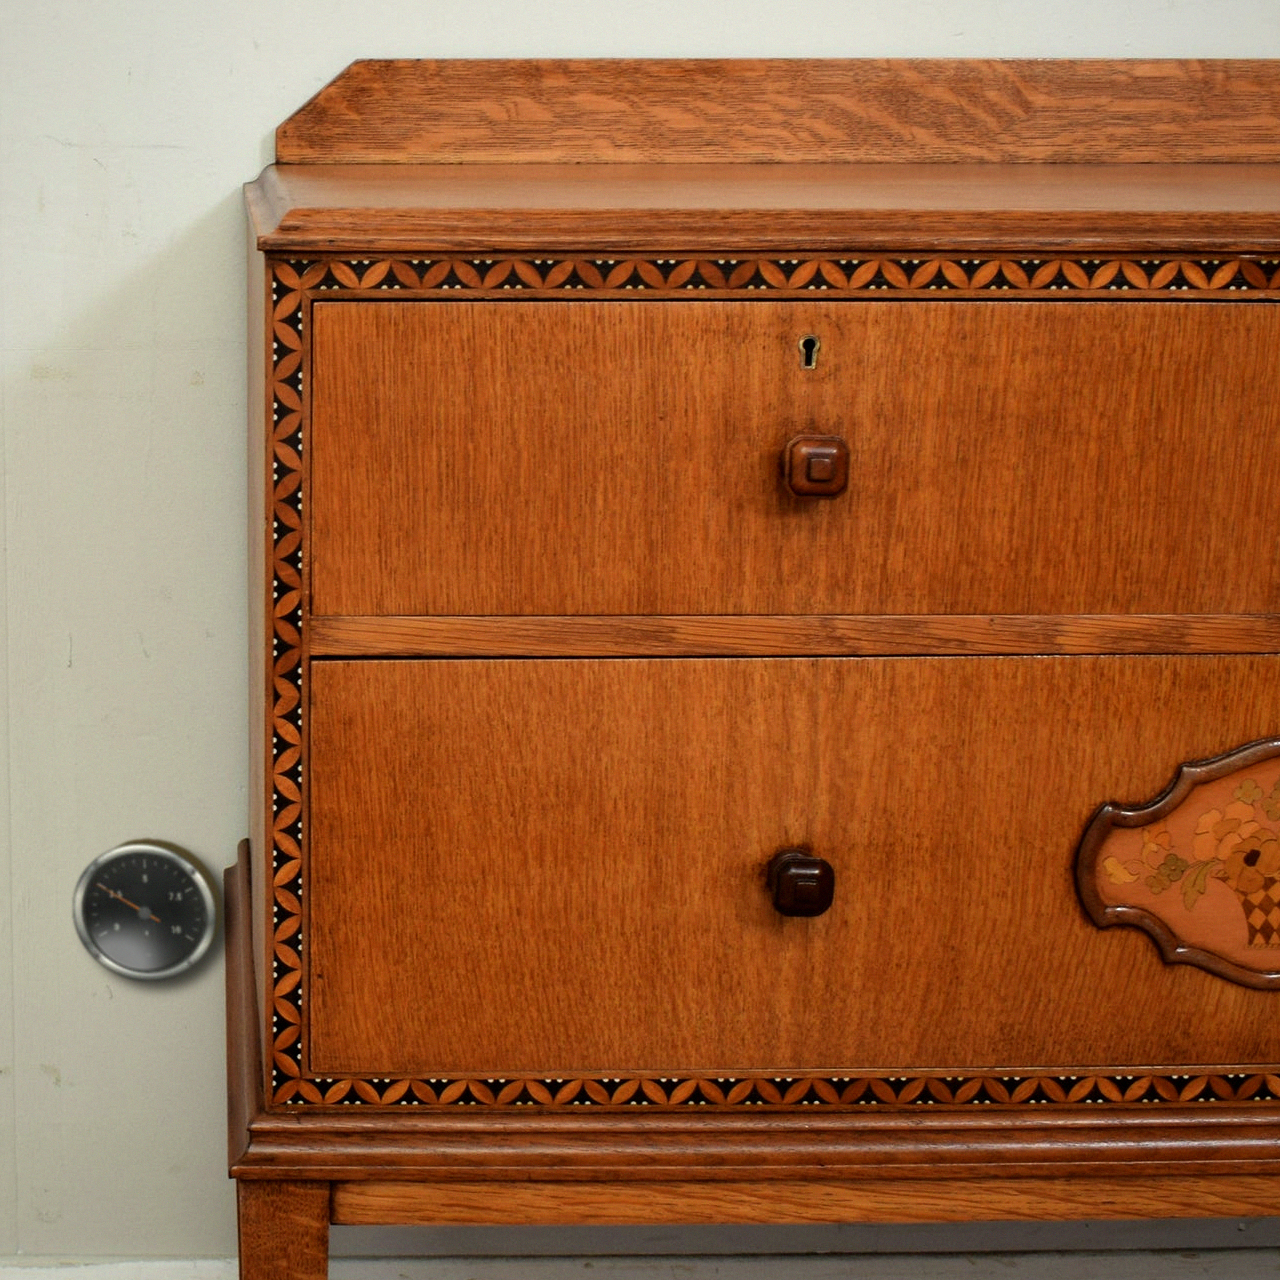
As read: 2.5
